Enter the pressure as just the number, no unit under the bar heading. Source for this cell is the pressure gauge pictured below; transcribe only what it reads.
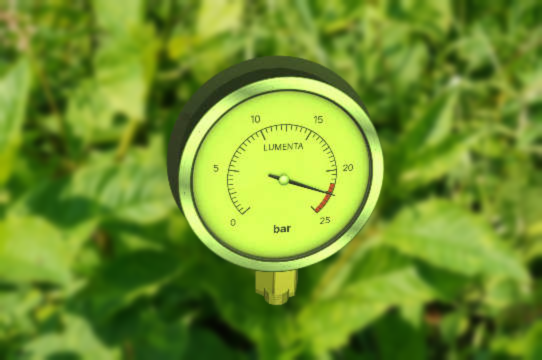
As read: 22.5
